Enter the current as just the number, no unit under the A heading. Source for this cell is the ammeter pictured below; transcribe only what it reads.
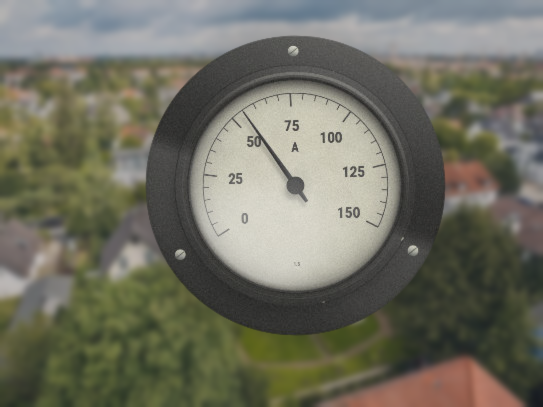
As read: 55
